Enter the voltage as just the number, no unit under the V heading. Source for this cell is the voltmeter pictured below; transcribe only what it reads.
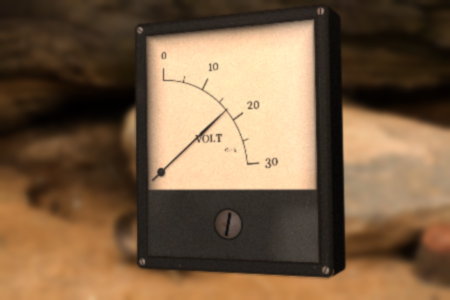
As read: 17.5
